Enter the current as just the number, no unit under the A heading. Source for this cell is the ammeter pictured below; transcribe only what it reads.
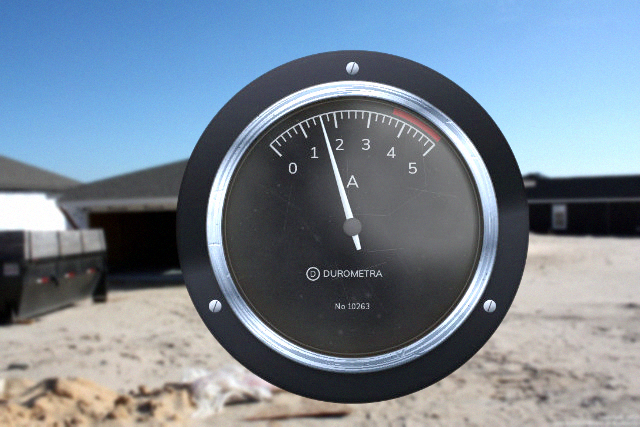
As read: 1.6
